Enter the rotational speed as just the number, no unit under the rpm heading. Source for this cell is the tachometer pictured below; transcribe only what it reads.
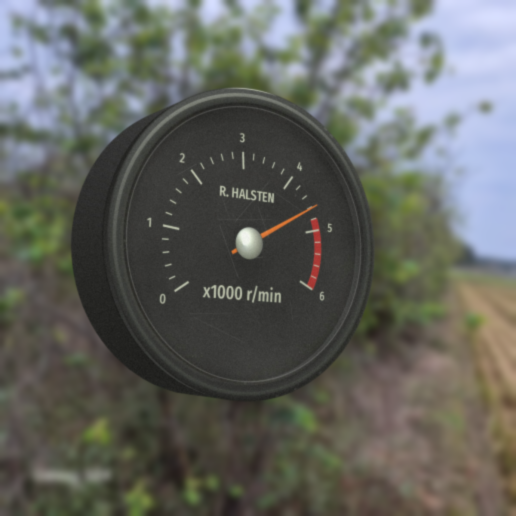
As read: 4600
